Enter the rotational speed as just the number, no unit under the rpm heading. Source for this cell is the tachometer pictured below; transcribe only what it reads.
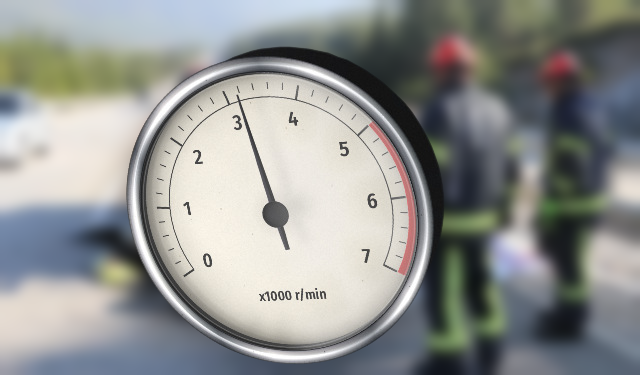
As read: 3200
